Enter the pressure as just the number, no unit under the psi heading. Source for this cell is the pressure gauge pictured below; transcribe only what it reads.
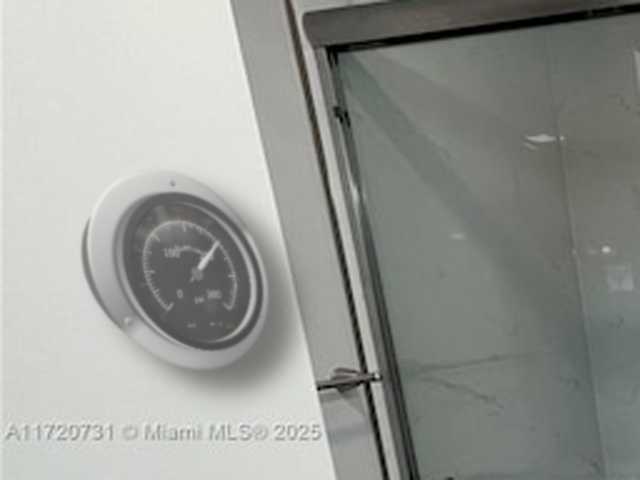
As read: 200
